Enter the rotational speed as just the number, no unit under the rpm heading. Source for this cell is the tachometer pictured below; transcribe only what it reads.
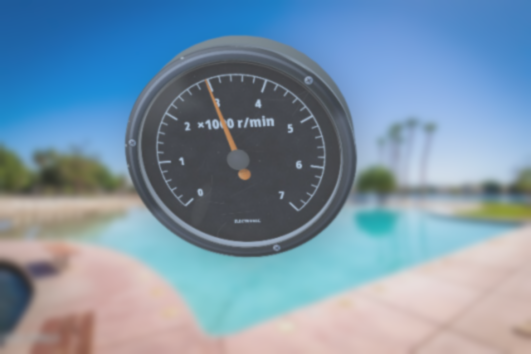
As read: 3000
